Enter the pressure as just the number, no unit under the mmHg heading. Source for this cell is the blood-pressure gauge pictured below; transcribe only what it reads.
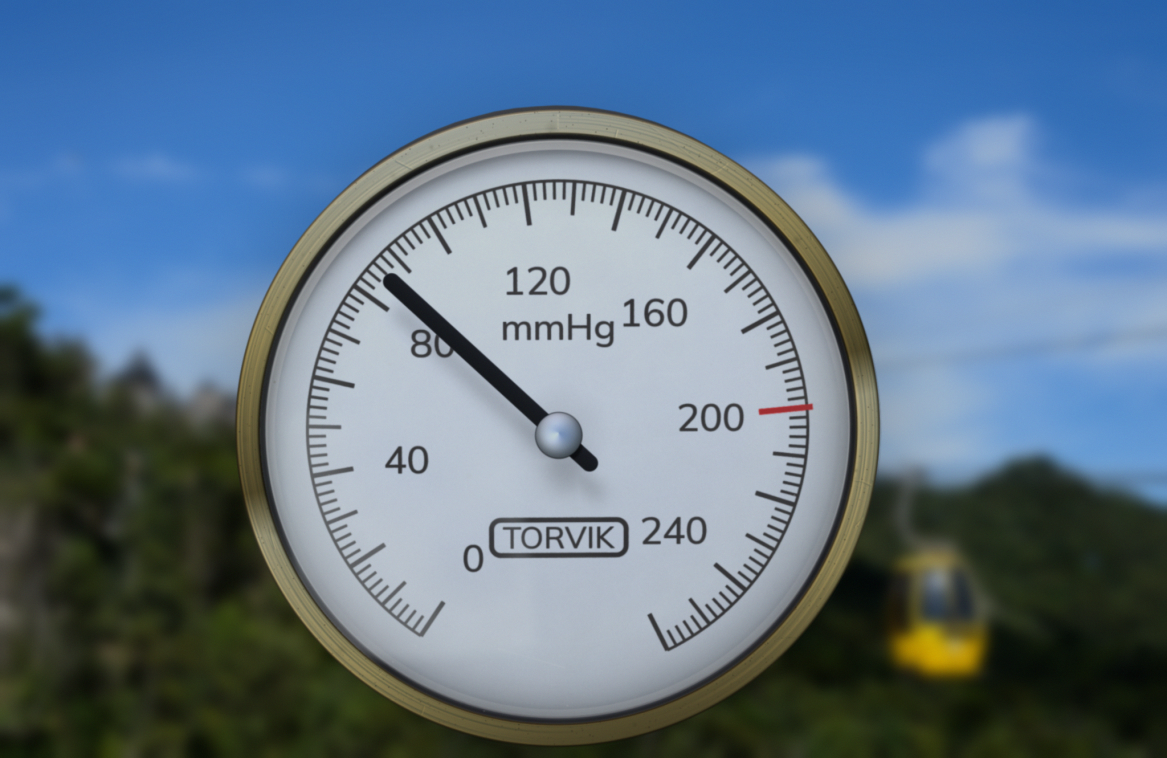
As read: 86
